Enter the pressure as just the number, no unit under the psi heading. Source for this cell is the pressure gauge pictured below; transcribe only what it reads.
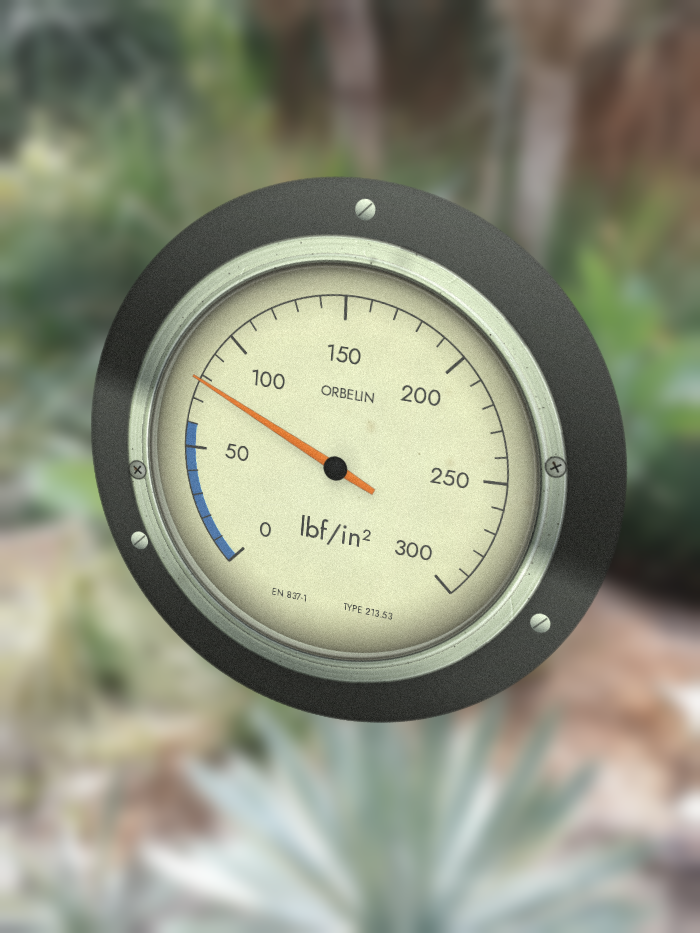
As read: 80
